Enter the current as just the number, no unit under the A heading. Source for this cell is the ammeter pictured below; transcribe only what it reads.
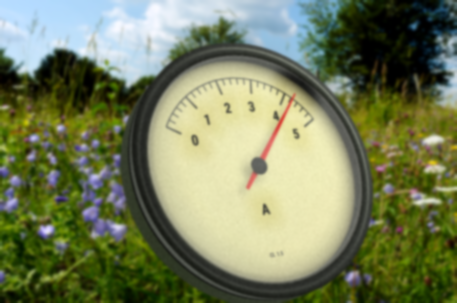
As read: 4.2
